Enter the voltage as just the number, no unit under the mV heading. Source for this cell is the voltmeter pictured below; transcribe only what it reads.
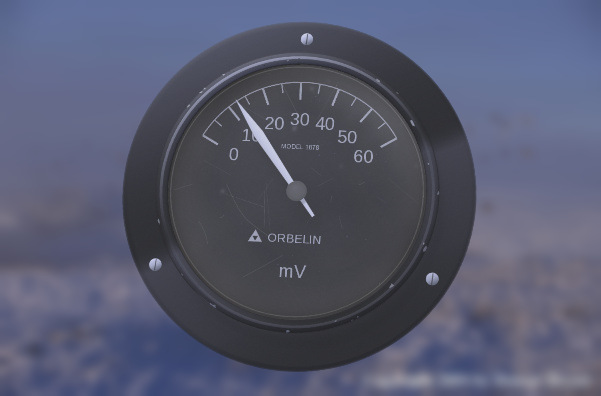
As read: 12.5
